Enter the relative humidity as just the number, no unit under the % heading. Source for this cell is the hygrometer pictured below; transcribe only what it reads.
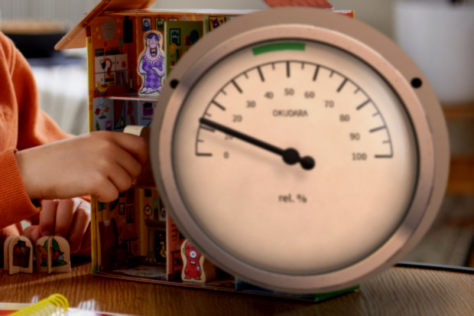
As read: 12.5
